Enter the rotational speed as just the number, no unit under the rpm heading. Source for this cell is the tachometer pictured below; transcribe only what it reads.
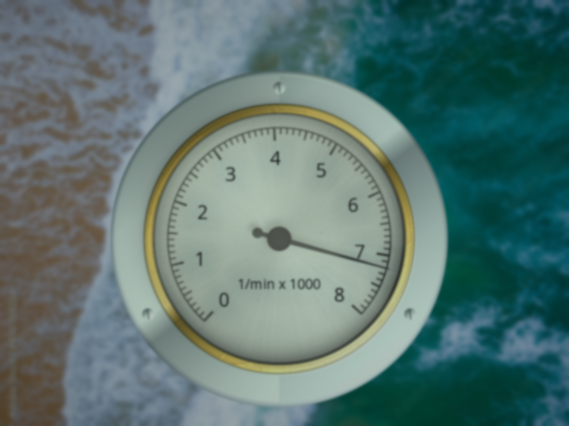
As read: 7200
